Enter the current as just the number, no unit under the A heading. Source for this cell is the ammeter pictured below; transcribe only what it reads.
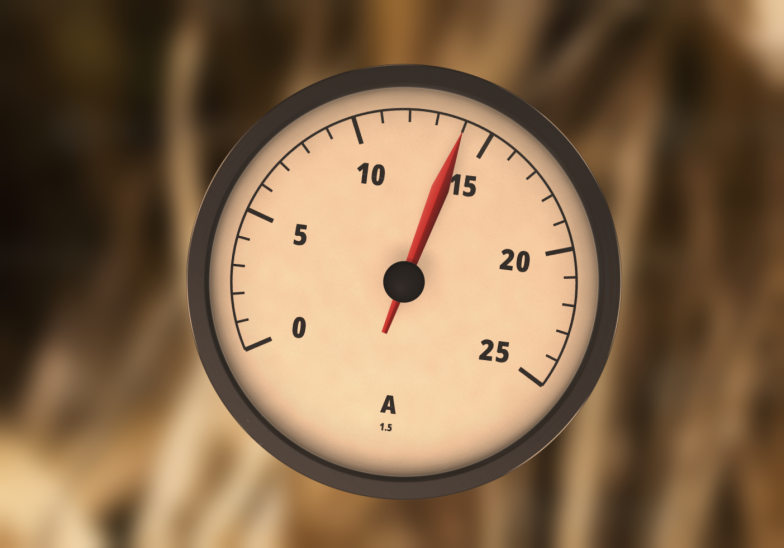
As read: 14
